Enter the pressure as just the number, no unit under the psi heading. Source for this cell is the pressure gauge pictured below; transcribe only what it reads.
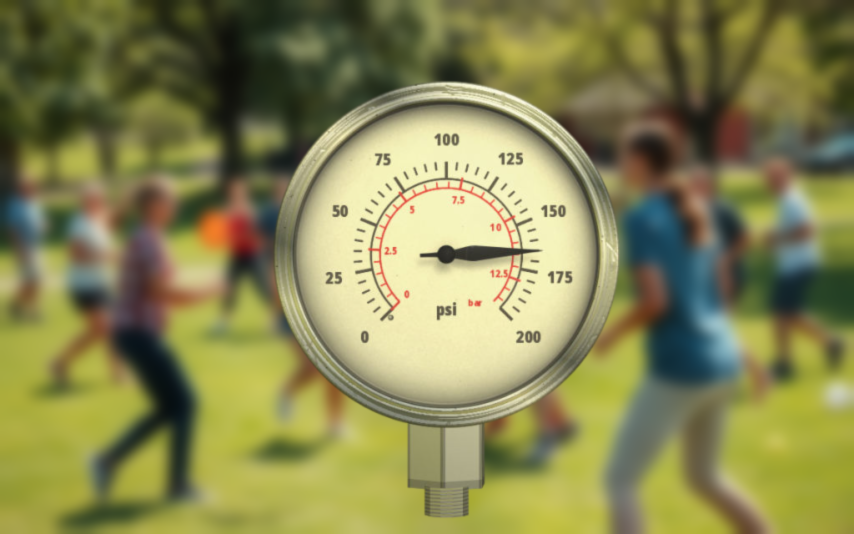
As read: 165
